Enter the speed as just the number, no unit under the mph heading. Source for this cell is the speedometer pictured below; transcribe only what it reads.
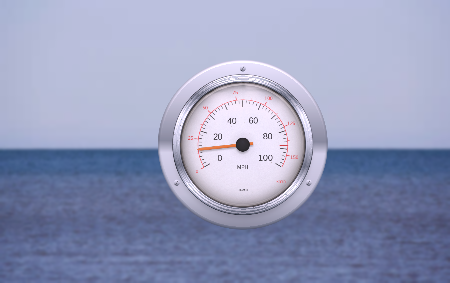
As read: 10
